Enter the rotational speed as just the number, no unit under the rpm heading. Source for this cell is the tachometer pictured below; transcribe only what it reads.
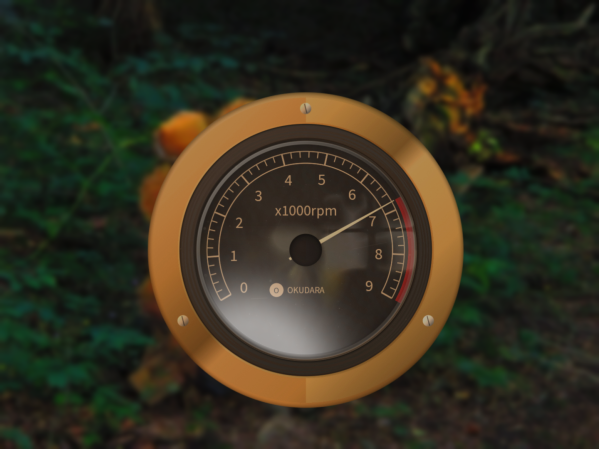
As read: 6800
